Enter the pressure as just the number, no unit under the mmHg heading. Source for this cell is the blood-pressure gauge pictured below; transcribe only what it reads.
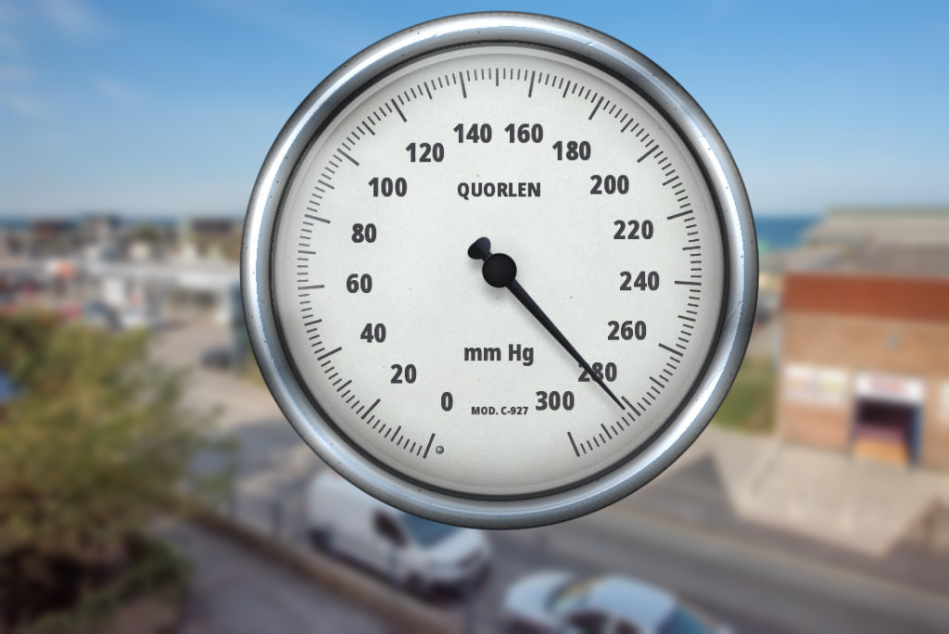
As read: 282
